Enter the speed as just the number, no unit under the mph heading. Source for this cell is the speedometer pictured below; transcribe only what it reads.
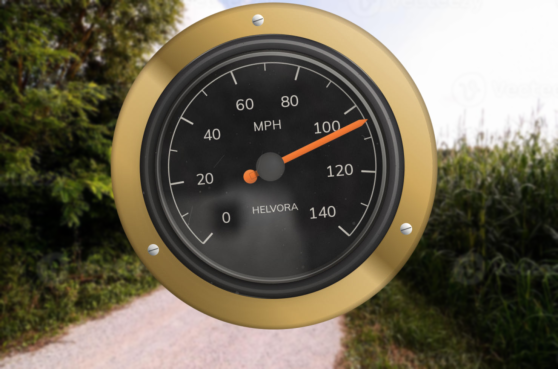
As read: 105
